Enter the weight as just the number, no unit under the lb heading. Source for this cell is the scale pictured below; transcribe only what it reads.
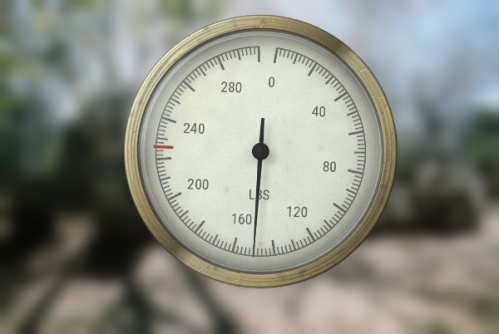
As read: 150
